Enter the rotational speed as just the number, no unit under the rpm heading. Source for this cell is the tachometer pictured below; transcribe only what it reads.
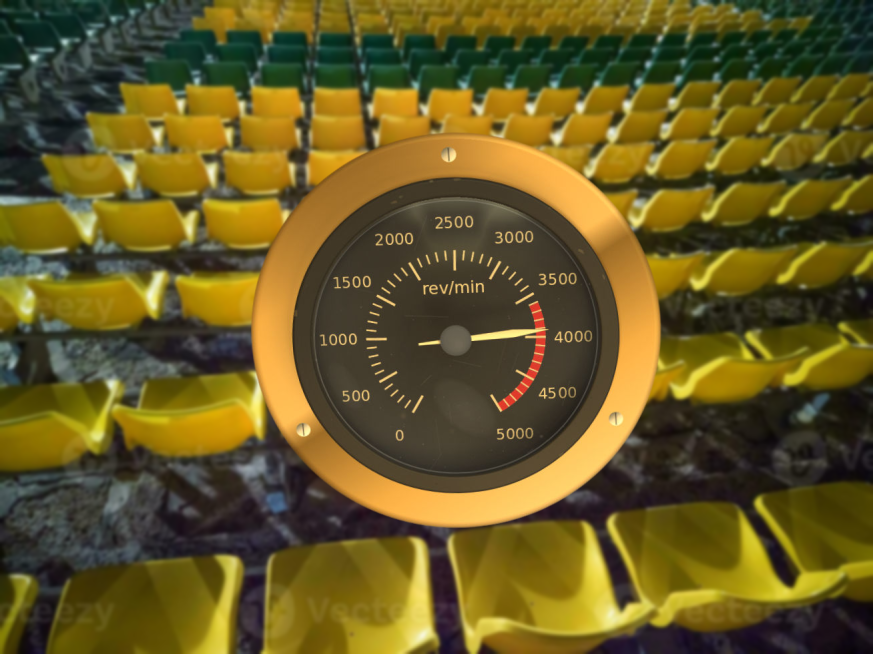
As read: 3900
